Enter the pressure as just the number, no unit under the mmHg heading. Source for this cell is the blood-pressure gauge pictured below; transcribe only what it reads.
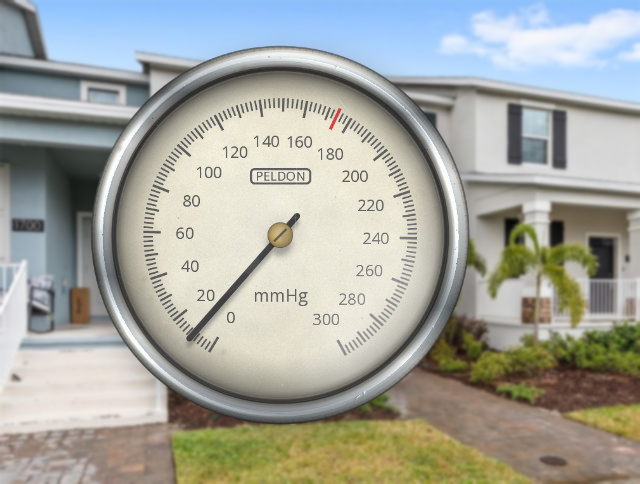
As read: 10
